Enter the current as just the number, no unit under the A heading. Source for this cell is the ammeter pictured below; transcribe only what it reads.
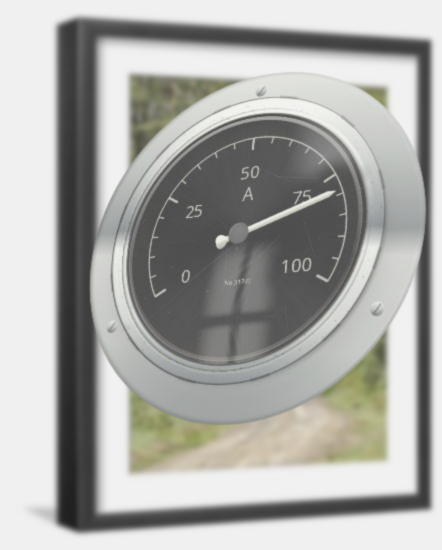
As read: 80
